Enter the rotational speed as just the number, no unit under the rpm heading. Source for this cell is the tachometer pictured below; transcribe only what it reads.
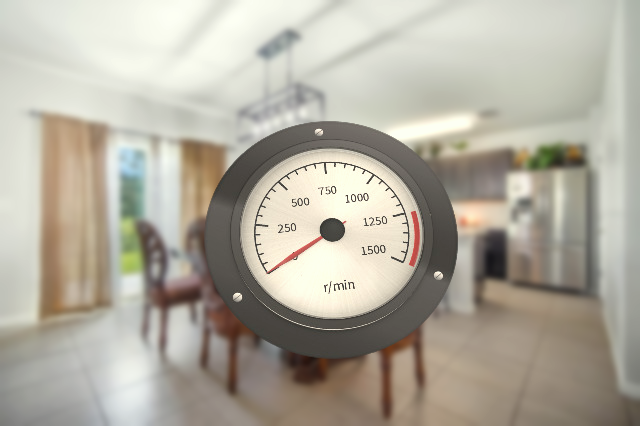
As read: 0
